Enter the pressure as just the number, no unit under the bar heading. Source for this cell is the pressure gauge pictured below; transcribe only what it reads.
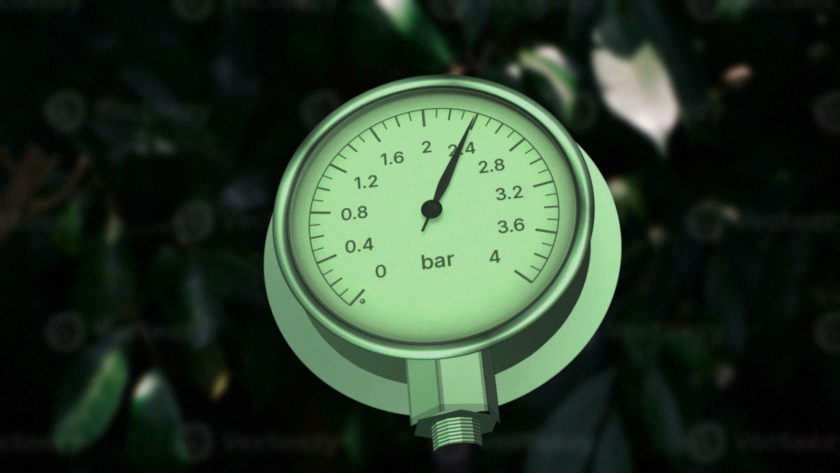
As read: 2.4
